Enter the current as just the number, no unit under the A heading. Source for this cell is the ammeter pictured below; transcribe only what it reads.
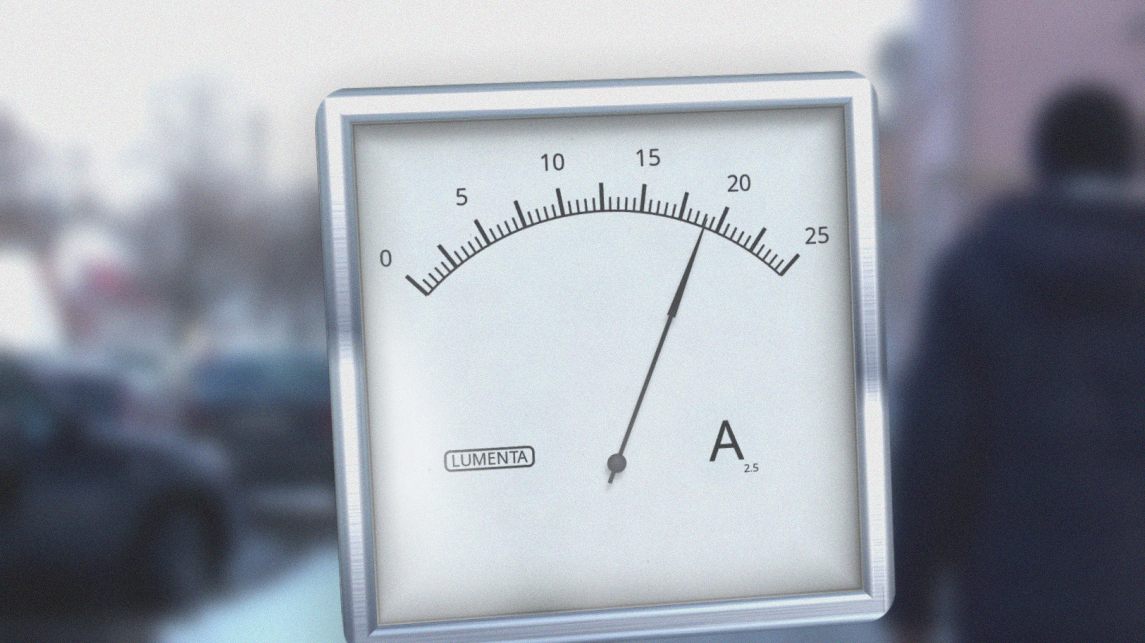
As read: 19
